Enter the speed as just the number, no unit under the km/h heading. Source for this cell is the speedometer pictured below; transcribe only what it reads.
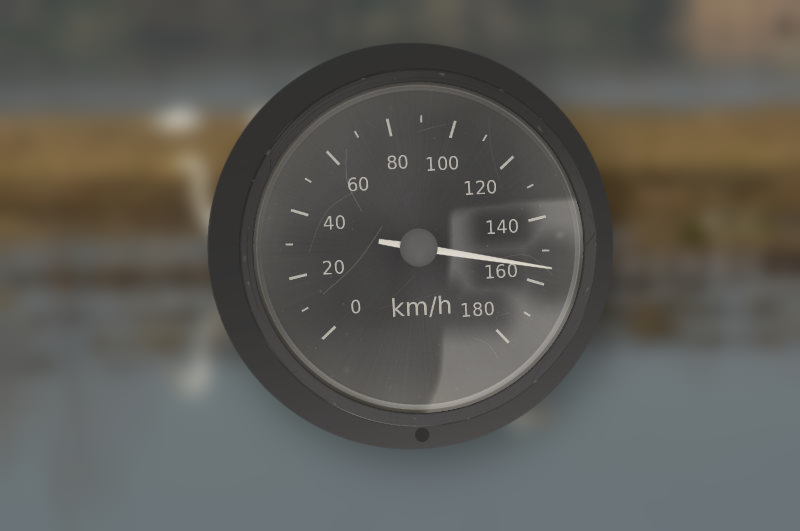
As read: 155
